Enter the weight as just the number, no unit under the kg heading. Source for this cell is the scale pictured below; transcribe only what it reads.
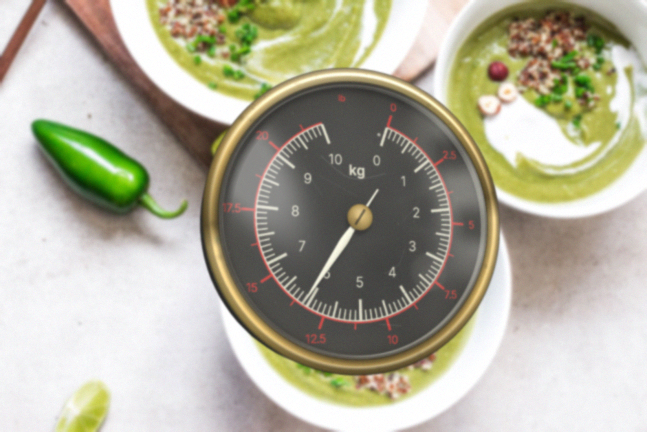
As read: 6.1
